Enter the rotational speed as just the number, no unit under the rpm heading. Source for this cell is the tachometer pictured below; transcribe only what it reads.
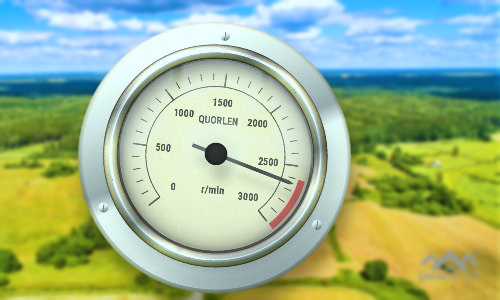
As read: 2650
